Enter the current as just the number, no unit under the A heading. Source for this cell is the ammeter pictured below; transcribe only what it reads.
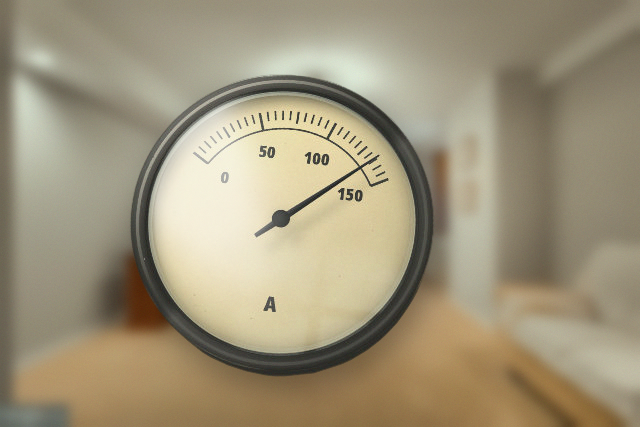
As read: 135
